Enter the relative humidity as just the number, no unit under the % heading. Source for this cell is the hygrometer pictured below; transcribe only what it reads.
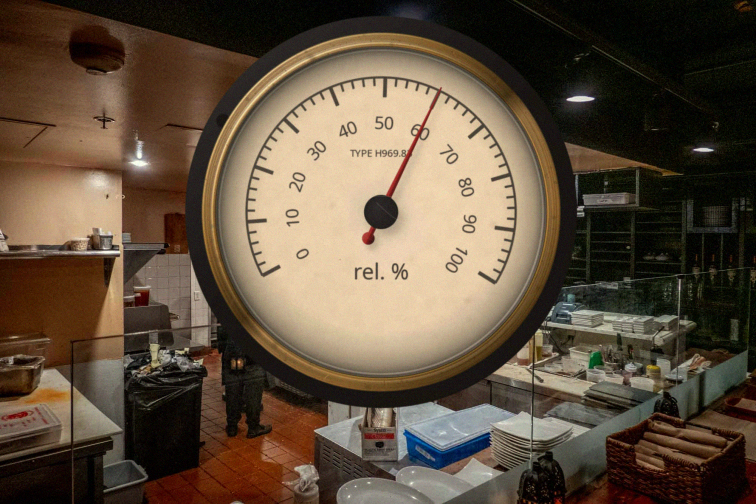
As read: 60
